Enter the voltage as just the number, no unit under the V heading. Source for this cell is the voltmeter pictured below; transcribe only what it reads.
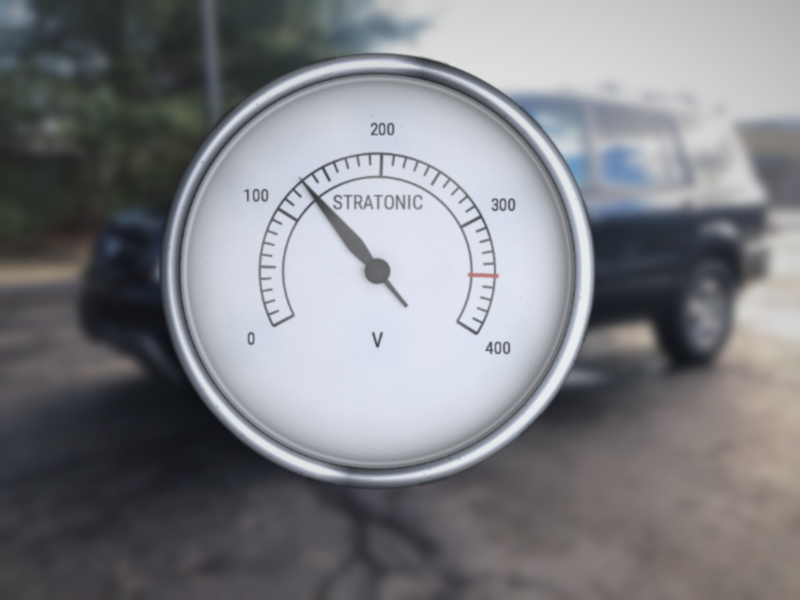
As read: 130
